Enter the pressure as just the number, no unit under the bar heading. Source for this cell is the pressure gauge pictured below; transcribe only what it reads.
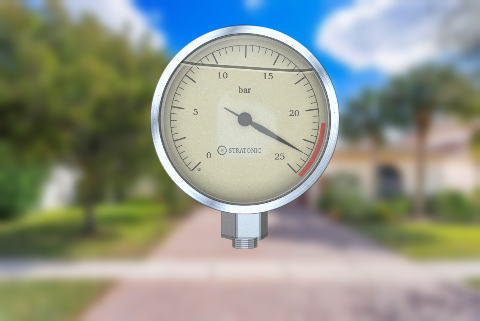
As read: 23.5
